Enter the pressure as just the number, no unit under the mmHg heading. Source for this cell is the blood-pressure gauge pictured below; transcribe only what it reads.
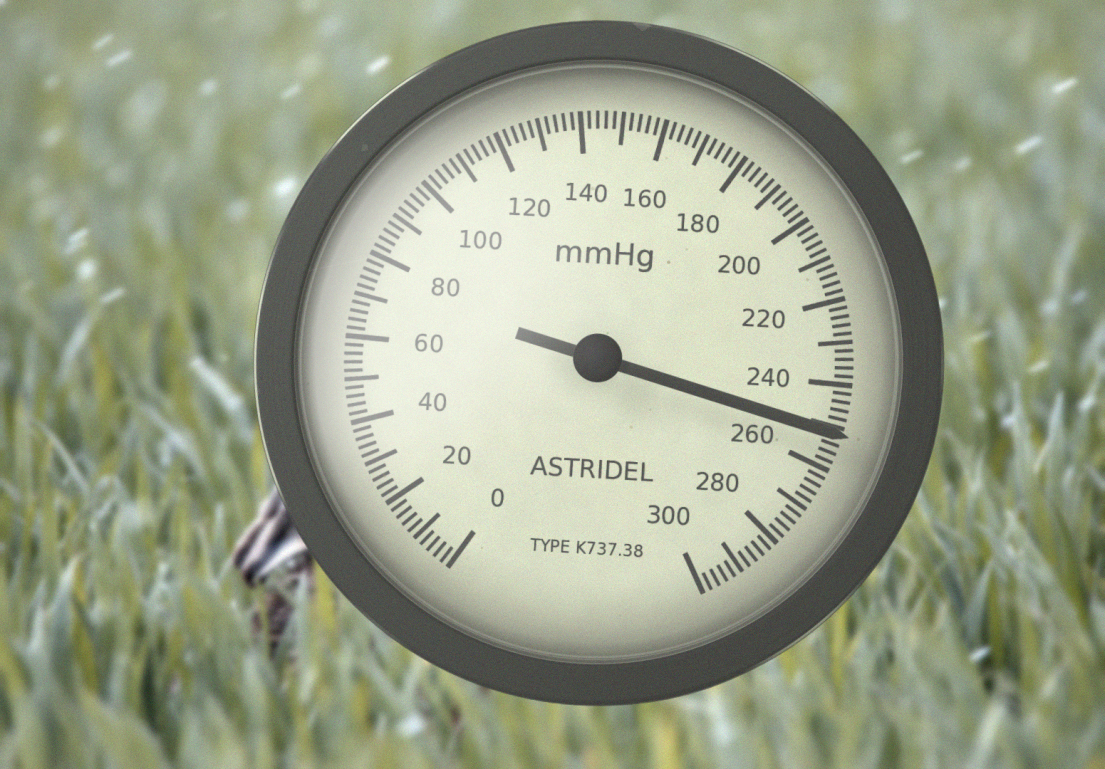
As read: 252
